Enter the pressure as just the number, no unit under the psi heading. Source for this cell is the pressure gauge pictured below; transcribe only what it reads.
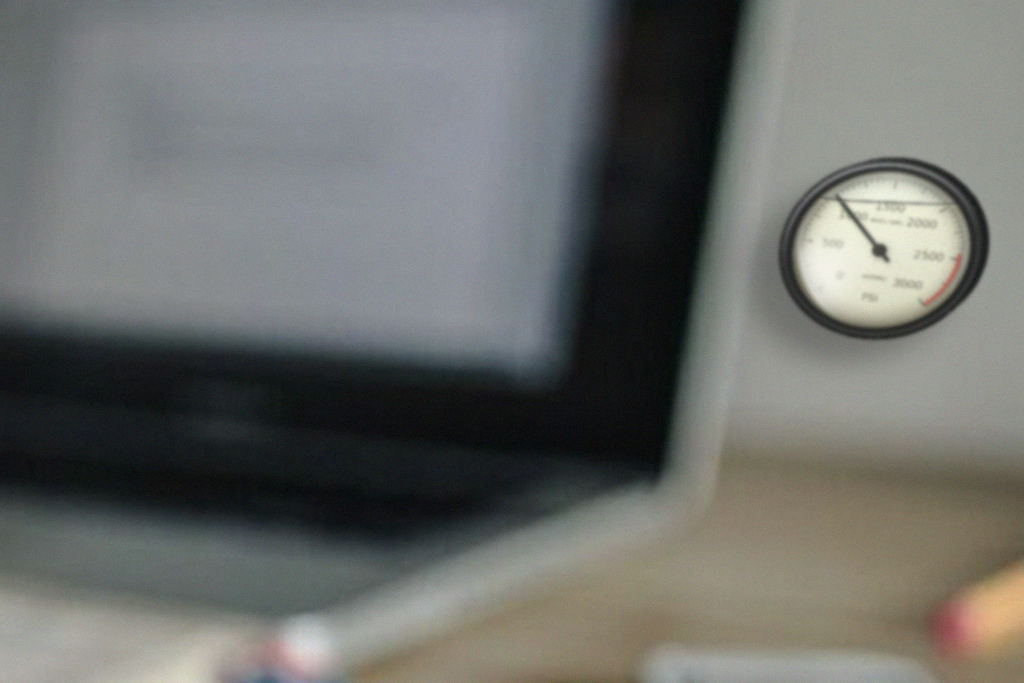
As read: 1000
